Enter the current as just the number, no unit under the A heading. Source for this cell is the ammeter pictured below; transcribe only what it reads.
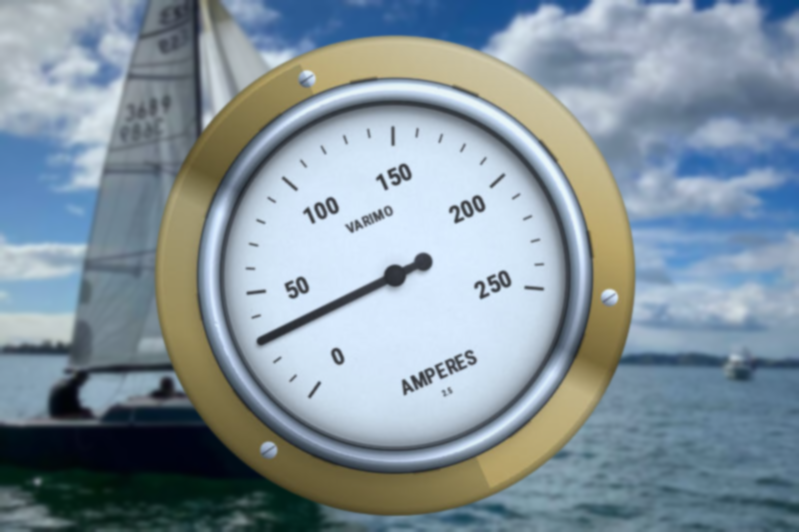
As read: 30
